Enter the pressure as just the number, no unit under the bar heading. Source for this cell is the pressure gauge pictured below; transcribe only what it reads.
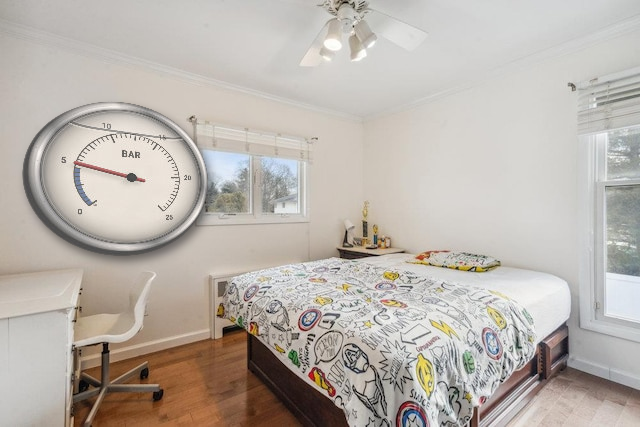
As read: 5
